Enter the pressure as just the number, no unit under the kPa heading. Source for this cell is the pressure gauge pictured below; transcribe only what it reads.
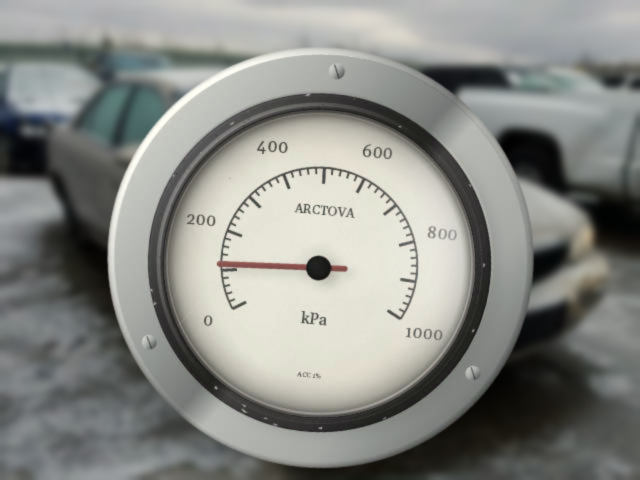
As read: 120
